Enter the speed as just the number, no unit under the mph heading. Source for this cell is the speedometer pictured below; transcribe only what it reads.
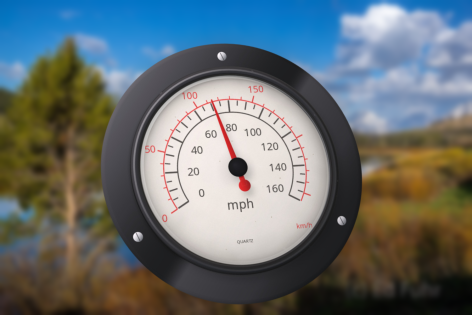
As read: 70
